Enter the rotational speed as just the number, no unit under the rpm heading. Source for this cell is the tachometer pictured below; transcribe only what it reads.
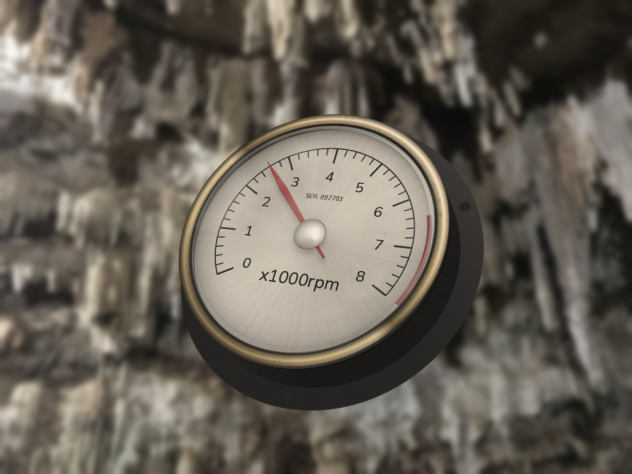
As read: 2600
